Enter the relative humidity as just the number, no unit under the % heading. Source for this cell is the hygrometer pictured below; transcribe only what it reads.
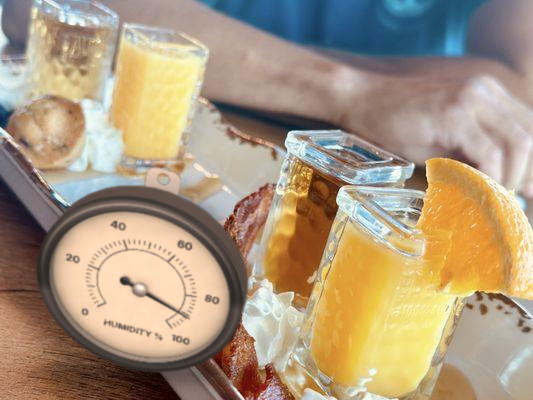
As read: 90
